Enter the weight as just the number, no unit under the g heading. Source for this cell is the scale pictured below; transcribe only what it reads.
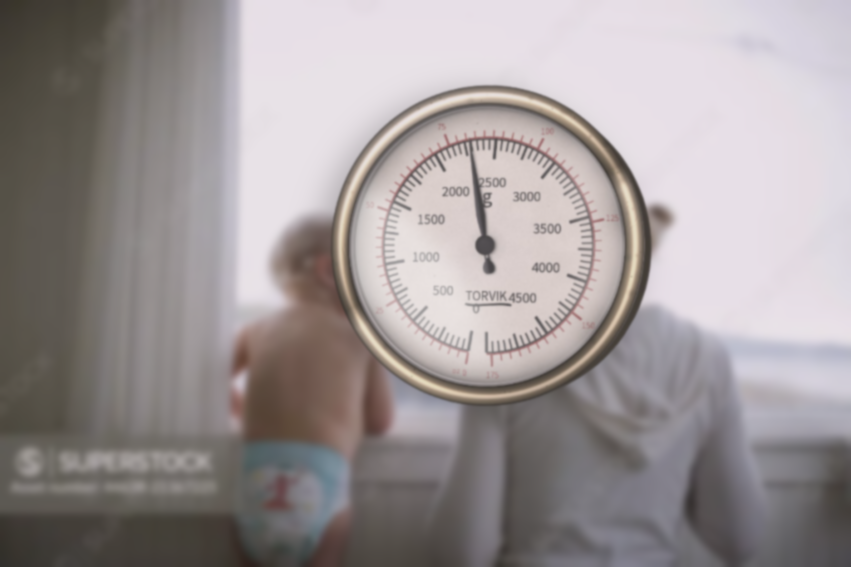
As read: 2300
